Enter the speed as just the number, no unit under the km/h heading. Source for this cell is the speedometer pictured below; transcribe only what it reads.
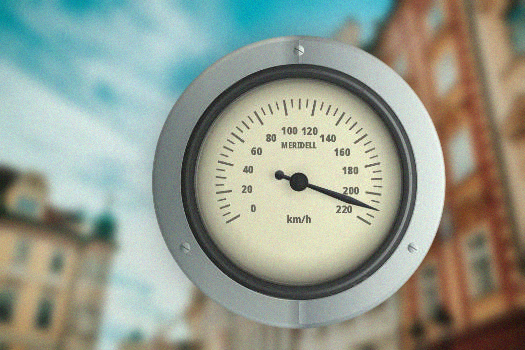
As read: 210
